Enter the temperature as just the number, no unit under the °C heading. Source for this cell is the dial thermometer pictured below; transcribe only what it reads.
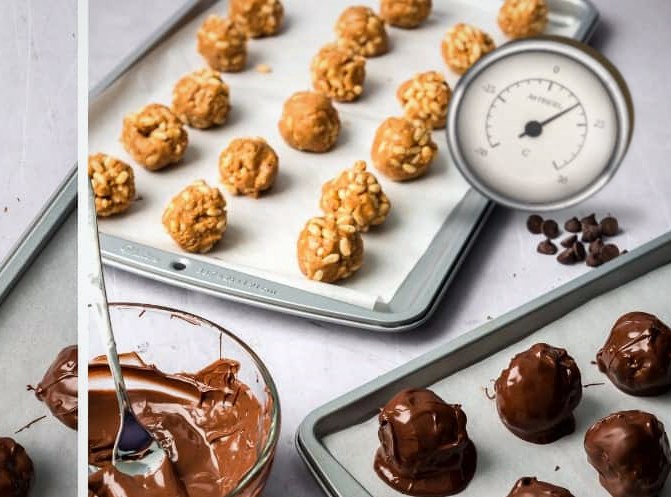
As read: 15
